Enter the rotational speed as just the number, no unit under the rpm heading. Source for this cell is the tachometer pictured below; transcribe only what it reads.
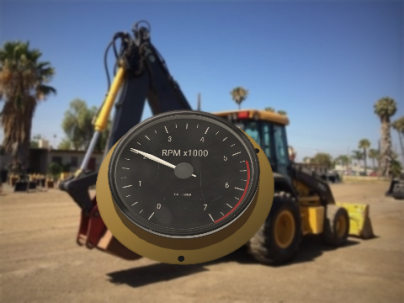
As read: 2000
